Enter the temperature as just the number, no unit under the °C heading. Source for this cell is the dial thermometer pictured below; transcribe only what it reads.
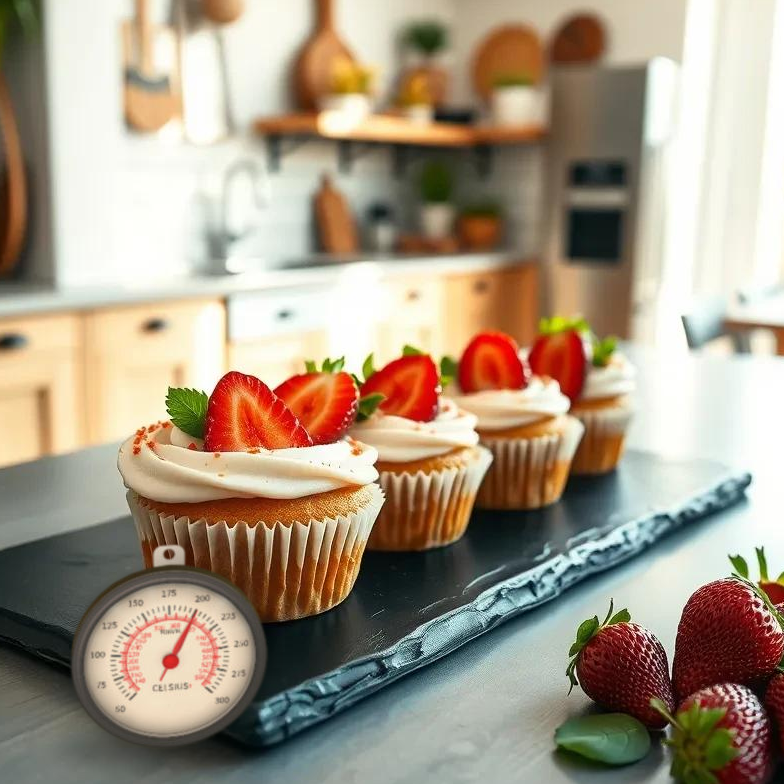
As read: 200
